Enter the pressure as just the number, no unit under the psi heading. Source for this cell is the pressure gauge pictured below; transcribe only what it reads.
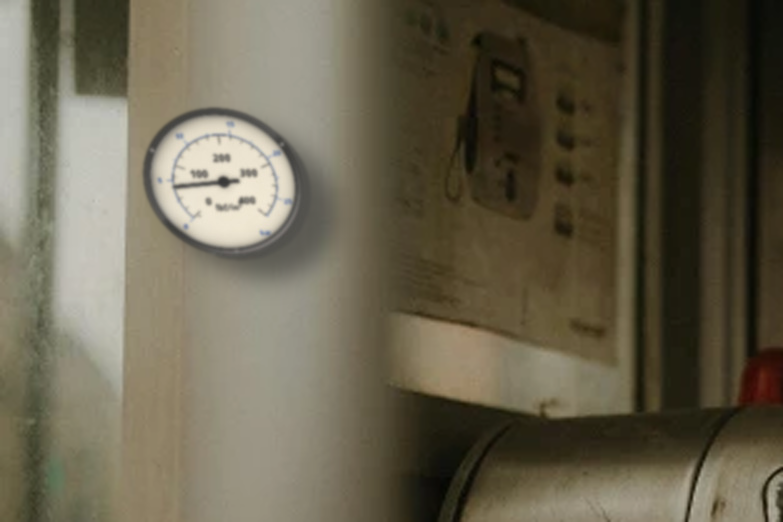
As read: 60
